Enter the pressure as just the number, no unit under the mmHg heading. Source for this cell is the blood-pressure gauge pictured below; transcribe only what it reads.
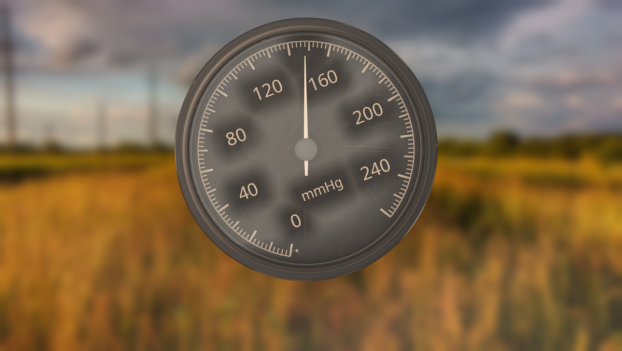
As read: 148
